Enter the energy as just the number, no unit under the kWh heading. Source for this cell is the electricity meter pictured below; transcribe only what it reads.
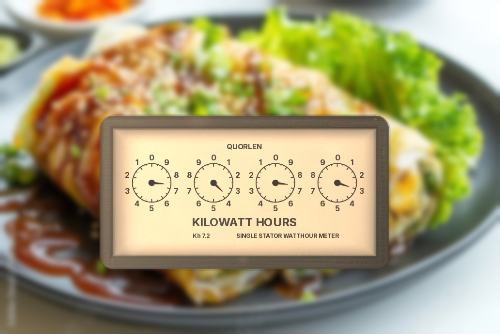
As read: 7373
